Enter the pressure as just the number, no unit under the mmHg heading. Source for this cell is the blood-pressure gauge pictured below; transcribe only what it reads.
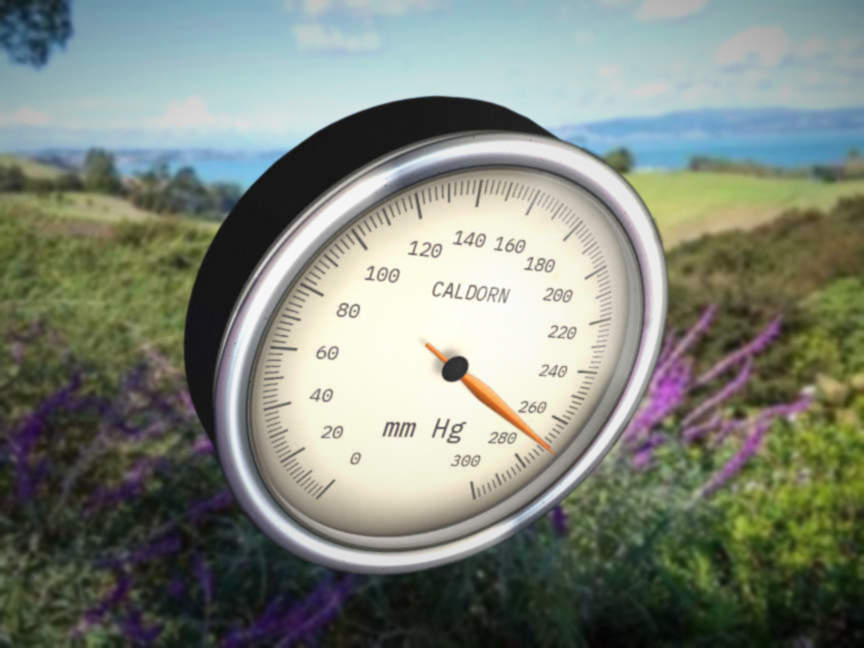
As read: 270
